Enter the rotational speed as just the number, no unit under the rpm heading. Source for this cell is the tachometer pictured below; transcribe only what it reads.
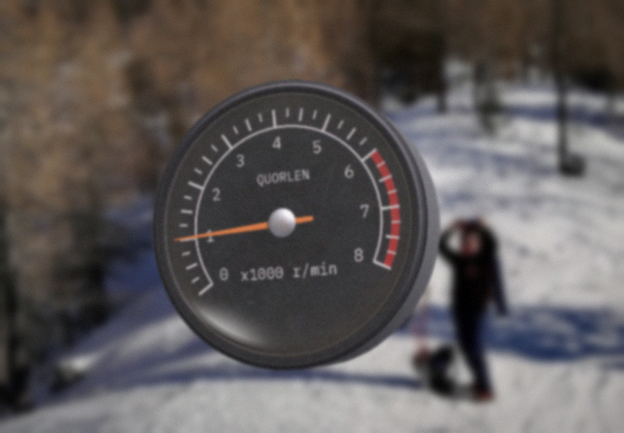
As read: 1000
